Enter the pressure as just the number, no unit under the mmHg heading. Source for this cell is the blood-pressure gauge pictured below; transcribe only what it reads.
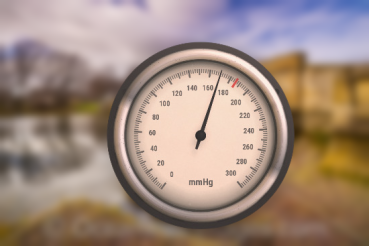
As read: 170
